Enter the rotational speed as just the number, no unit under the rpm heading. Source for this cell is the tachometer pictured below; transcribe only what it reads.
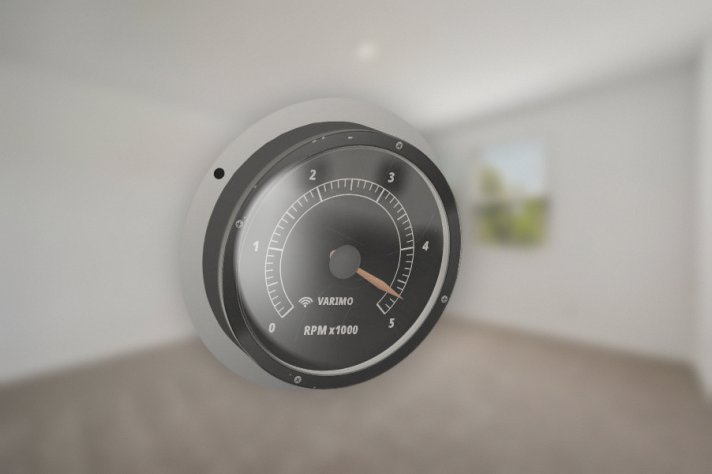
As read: 4700
